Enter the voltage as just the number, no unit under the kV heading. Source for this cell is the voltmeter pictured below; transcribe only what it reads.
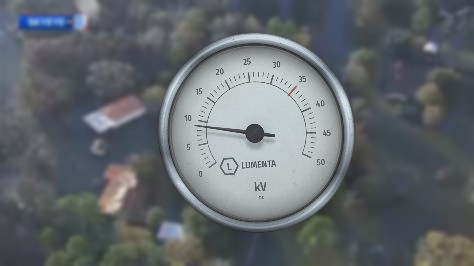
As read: 9
